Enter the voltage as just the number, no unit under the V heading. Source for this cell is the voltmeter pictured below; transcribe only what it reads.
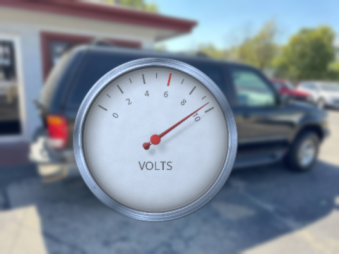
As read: 9.5
